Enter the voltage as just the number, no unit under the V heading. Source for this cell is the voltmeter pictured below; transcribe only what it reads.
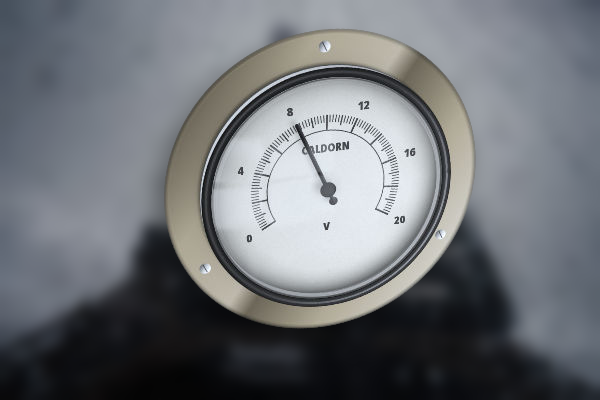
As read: 8
